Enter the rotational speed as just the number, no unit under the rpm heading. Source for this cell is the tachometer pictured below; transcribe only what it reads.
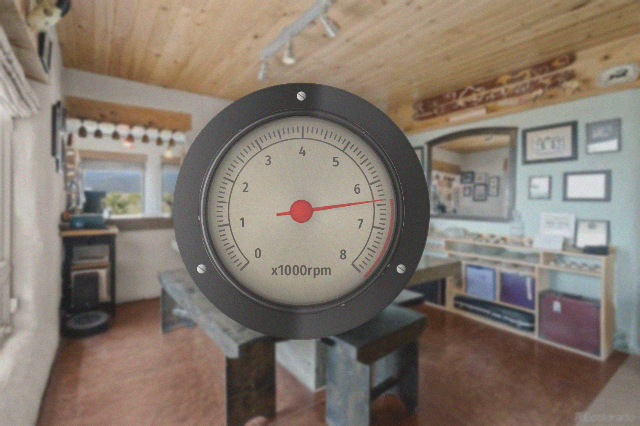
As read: 6400
